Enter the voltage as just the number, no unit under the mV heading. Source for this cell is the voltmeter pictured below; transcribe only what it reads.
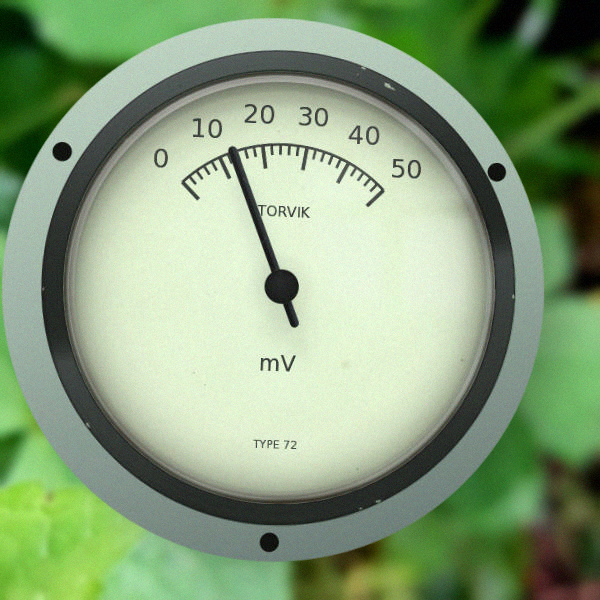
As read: 13
